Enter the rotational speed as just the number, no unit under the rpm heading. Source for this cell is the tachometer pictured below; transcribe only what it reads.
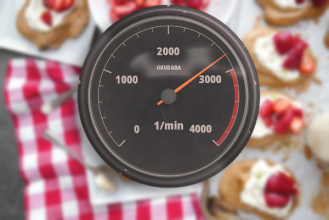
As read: 2800
